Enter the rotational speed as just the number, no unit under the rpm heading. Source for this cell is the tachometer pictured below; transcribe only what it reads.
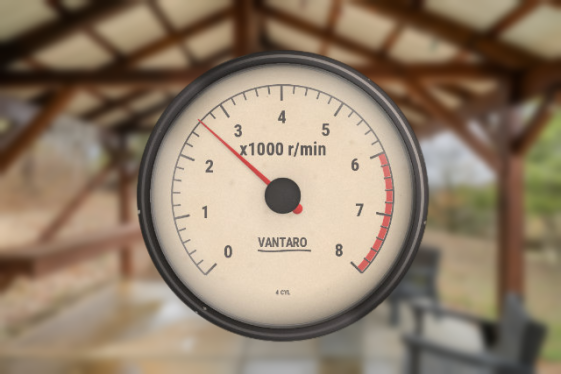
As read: 2600
